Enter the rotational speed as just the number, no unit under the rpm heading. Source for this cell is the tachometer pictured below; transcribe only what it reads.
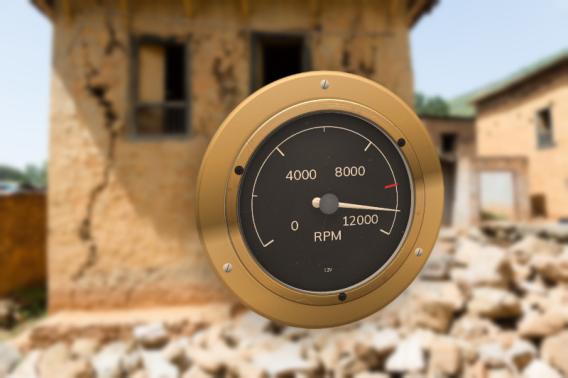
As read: 11000
